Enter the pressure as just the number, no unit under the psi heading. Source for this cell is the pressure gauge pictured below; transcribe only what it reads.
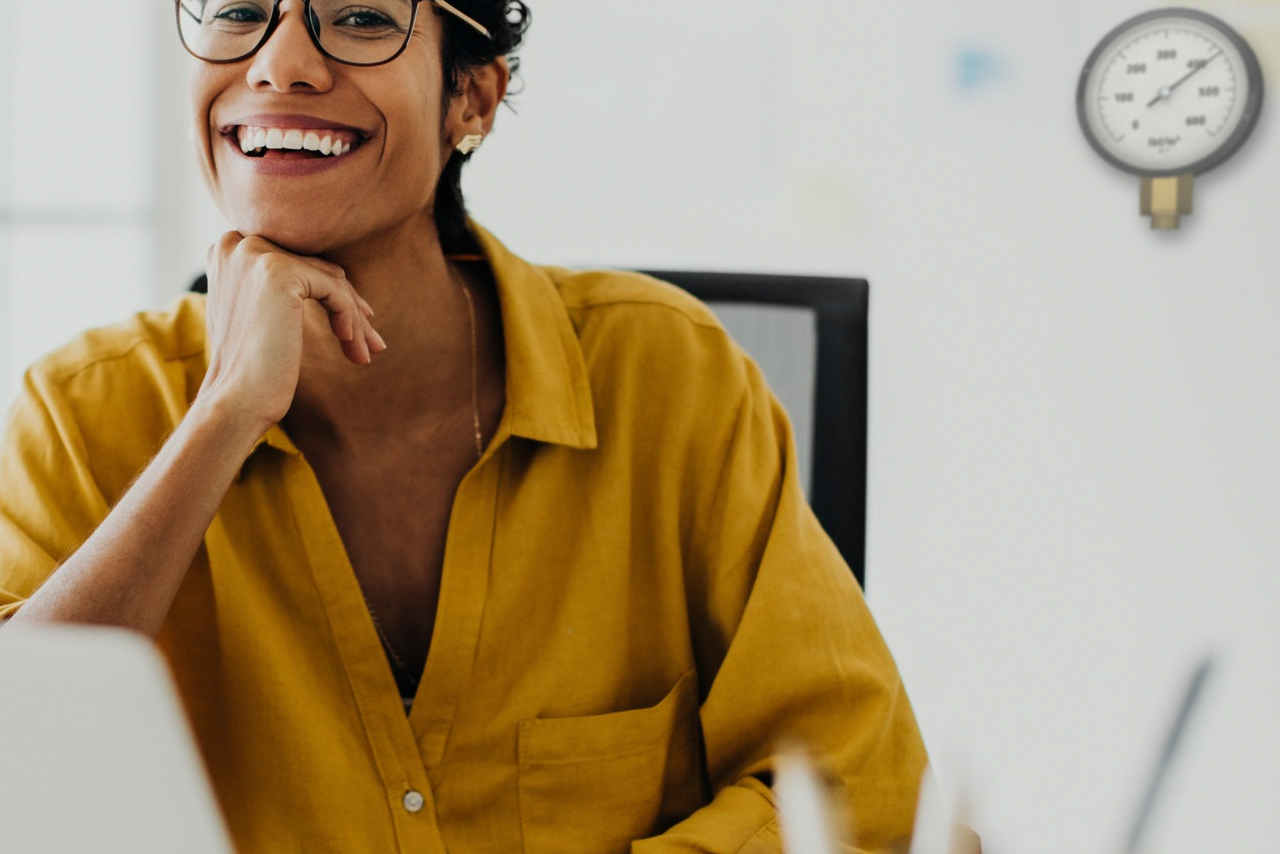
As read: 420
